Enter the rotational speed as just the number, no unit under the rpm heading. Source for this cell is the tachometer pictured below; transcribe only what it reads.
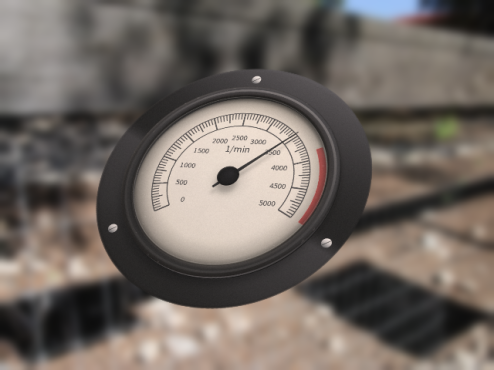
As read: 3500
